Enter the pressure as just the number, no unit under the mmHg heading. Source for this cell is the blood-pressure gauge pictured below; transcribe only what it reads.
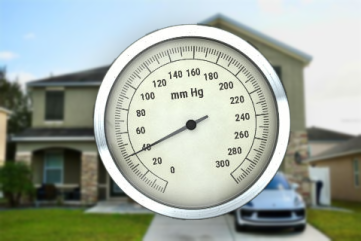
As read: 40
